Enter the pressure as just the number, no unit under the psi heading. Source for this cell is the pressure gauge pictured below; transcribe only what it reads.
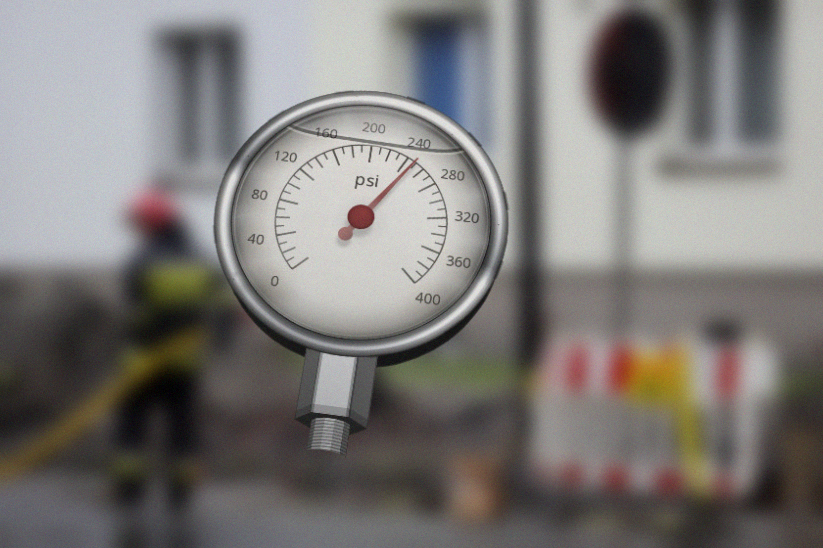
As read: 250
